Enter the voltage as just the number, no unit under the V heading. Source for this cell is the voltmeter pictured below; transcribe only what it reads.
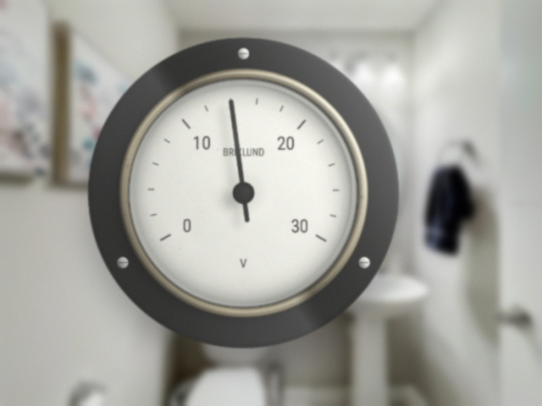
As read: 14
